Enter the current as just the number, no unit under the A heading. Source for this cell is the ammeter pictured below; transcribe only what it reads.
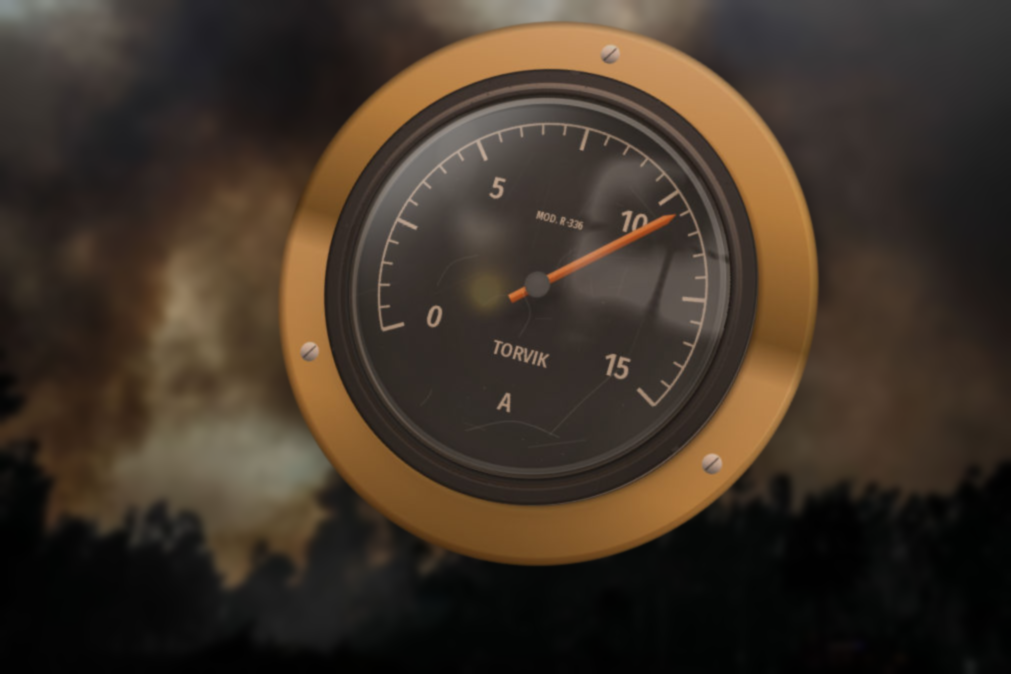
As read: 10.5
